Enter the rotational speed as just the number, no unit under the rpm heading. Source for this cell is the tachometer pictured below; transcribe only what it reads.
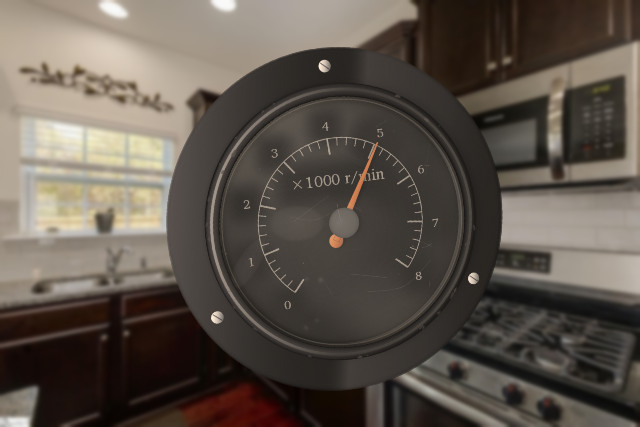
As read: 5000
